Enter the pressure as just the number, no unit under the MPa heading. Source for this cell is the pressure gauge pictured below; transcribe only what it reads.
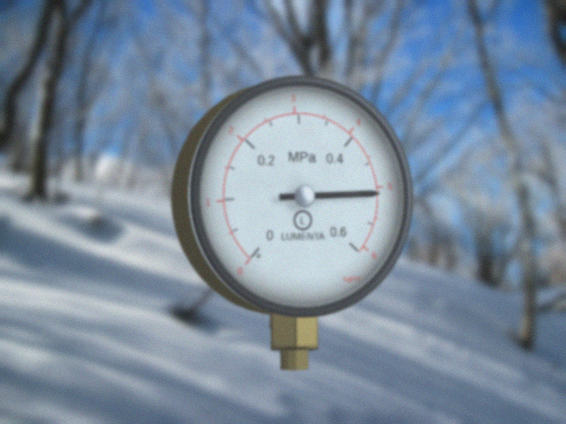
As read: 0.5
